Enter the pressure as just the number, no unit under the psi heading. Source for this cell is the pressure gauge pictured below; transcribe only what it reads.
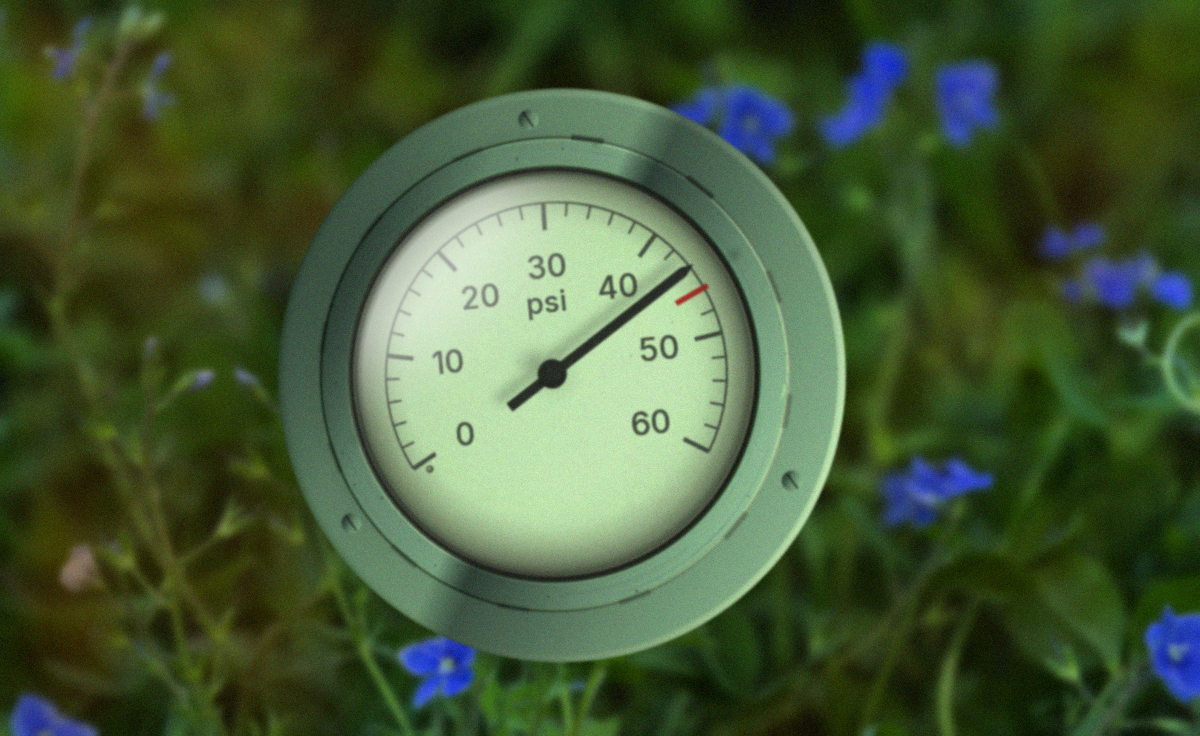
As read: 44
